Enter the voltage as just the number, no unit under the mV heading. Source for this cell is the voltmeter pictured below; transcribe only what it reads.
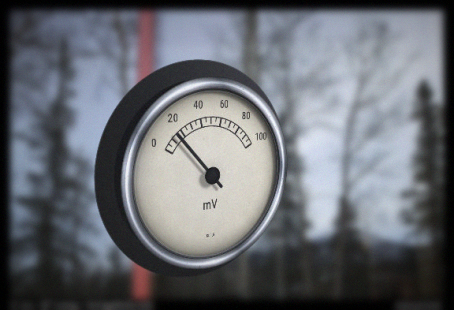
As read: 15
